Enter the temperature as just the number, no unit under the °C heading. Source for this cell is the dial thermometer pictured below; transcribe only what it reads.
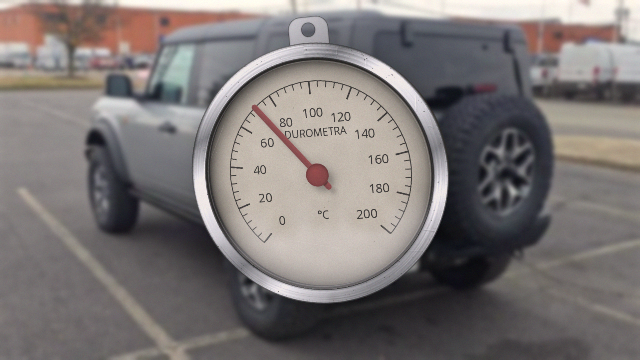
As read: 72
